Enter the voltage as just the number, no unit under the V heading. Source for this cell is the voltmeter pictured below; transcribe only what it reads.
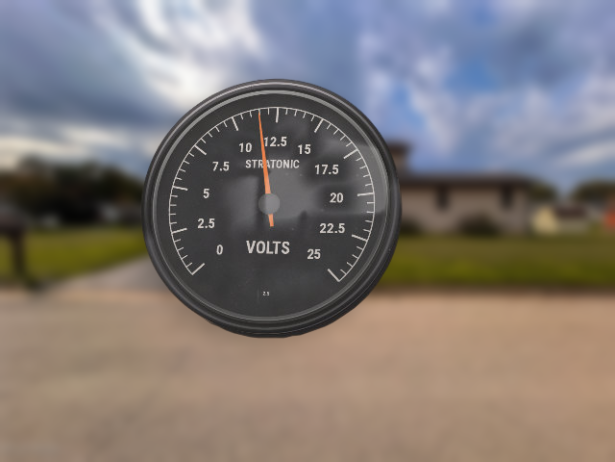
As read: 11.5
